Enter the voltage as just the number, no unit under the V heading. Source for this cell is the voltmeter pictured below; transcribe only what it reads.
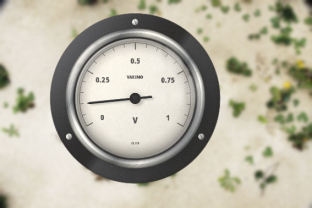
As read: 0.1
